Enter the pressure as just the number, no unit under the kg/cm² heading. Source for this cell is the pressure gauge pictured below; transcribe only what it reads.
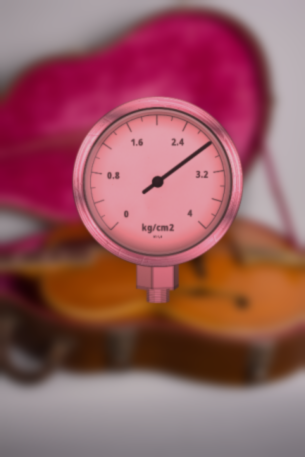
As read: 2.8
